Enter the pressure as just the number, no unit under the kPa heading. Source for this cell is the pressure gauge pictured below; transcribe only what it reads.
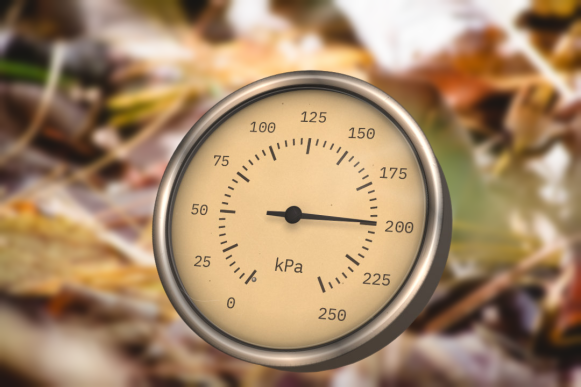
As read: 200
